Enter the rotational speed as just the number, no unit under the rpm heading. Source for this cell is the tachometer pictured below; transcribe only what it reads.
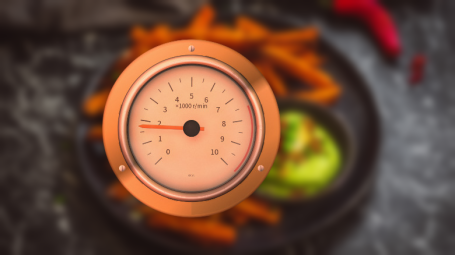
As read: 1750
